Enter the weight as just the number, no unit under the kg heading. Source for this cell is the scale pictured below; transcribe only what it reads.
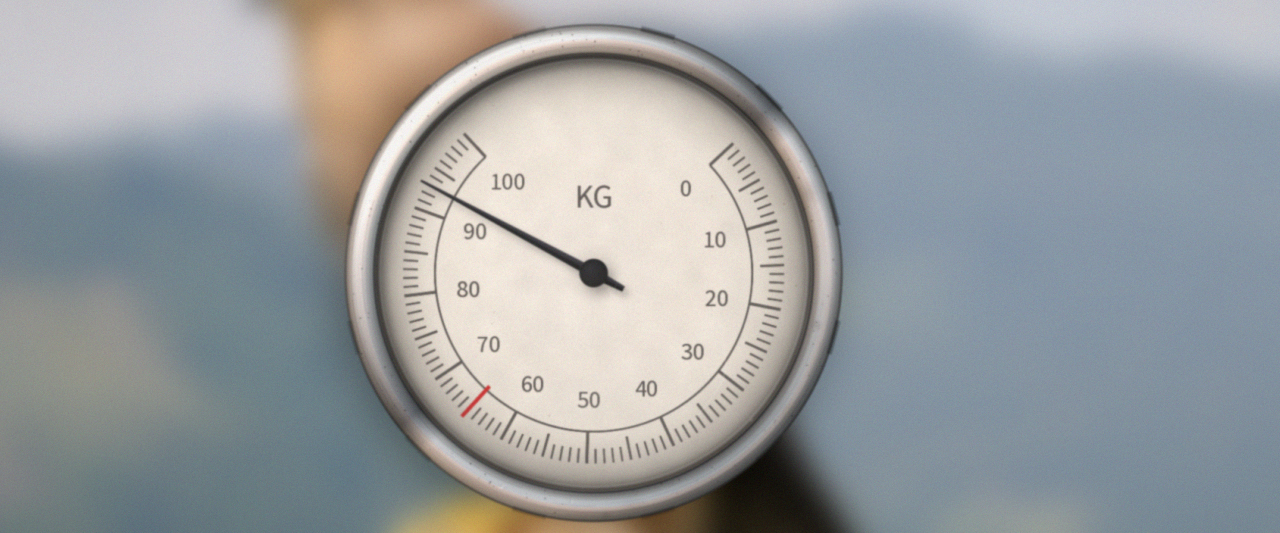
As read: 93
